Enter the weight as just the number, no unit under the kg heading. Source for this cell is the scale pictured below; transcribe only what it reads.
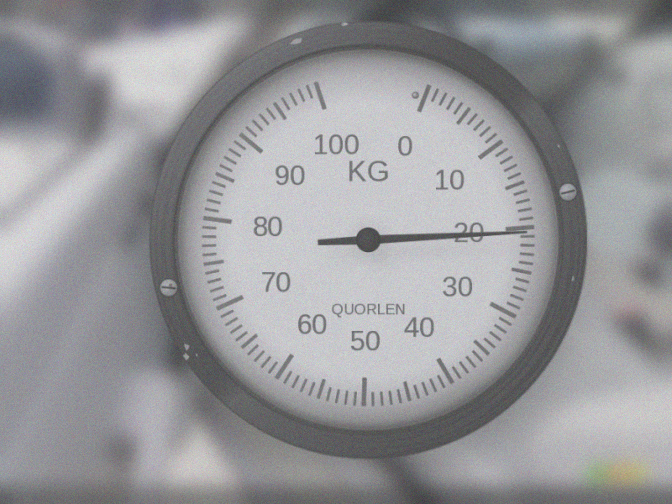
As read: 20.5
